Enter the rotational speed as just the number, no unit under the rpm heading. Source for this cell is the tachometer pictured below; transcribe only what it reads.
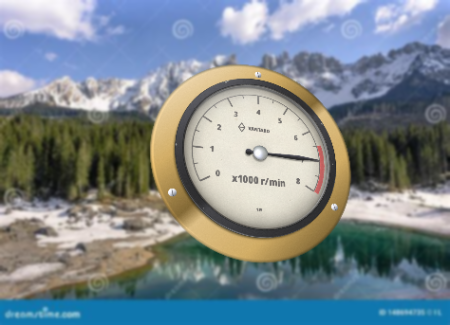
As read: 7000
